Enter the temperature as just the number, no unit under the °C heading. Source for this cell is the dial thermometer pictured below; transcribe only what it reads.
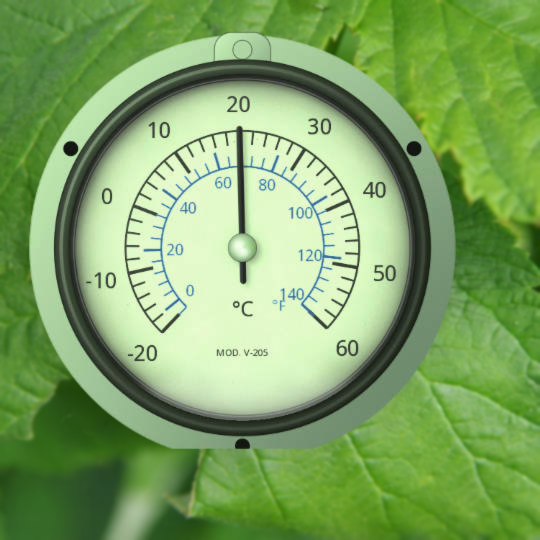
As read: 20
